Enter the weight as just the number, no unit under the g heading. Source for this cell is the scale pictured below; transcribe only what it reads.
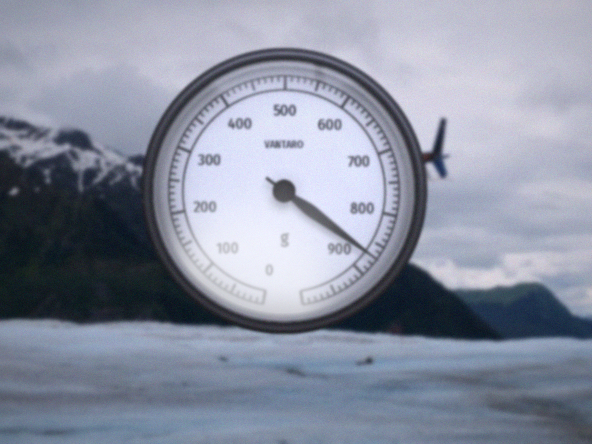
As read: 870
